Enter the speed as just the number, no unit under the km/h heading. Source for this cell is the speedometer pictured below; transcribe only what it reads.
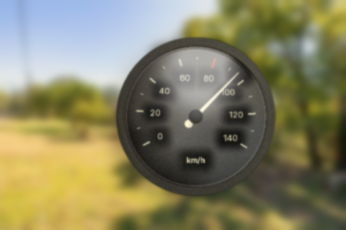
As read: 95
